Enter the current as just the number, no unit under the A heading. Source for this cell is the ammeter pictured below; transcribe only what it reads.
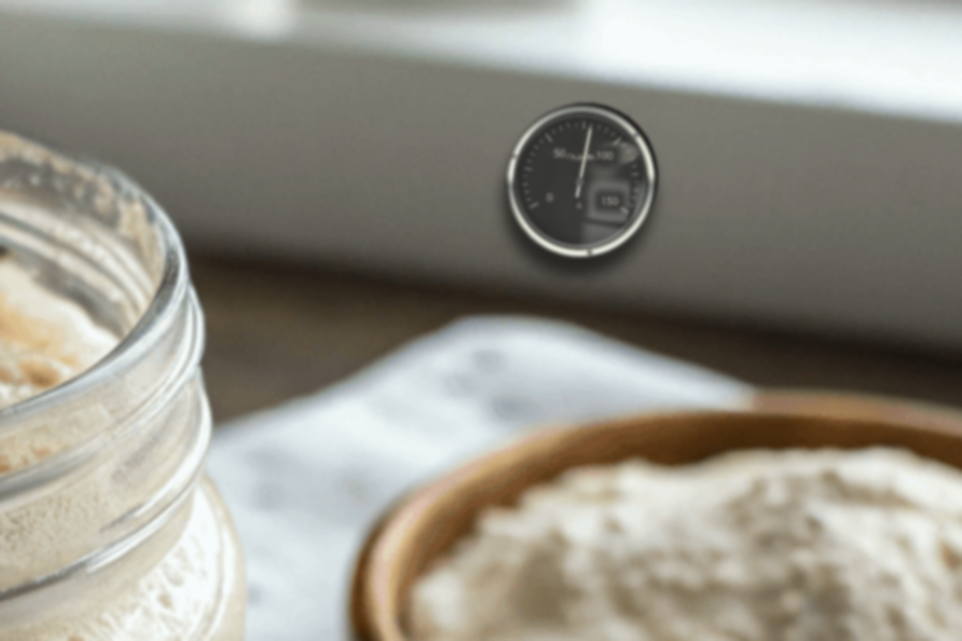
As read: 80
